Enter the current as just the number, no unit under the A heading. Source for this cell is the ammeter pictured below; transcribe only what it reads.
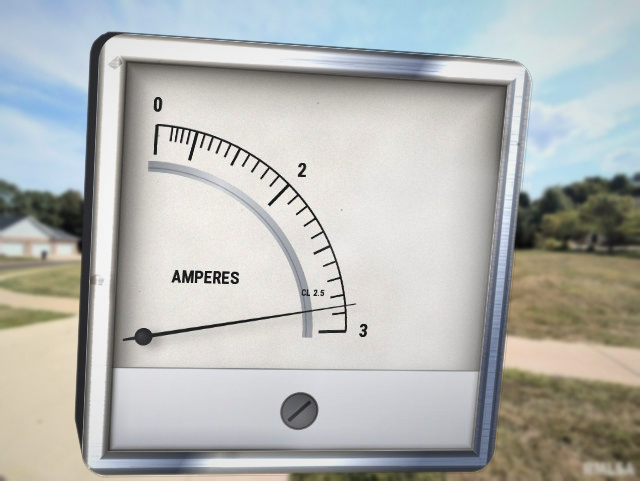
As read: 2.85
